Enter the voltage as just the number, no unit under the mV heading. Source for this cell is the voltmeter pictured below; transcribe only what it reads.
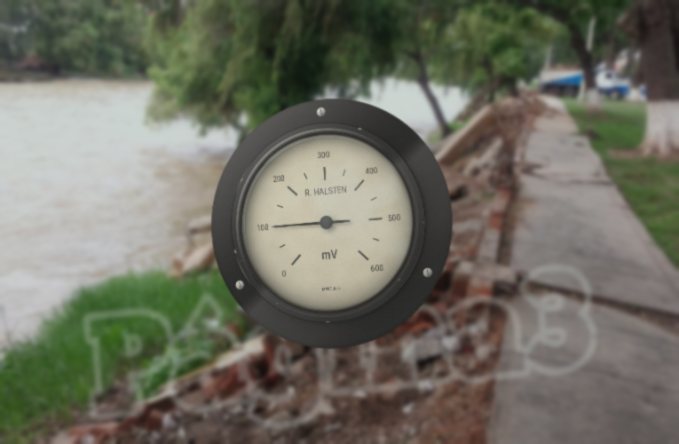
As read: 100
